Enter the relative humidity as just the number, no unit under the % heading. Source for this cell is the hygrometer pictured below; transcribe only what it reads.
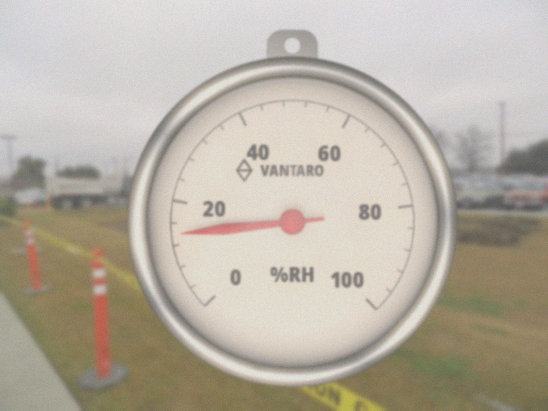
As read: 14
